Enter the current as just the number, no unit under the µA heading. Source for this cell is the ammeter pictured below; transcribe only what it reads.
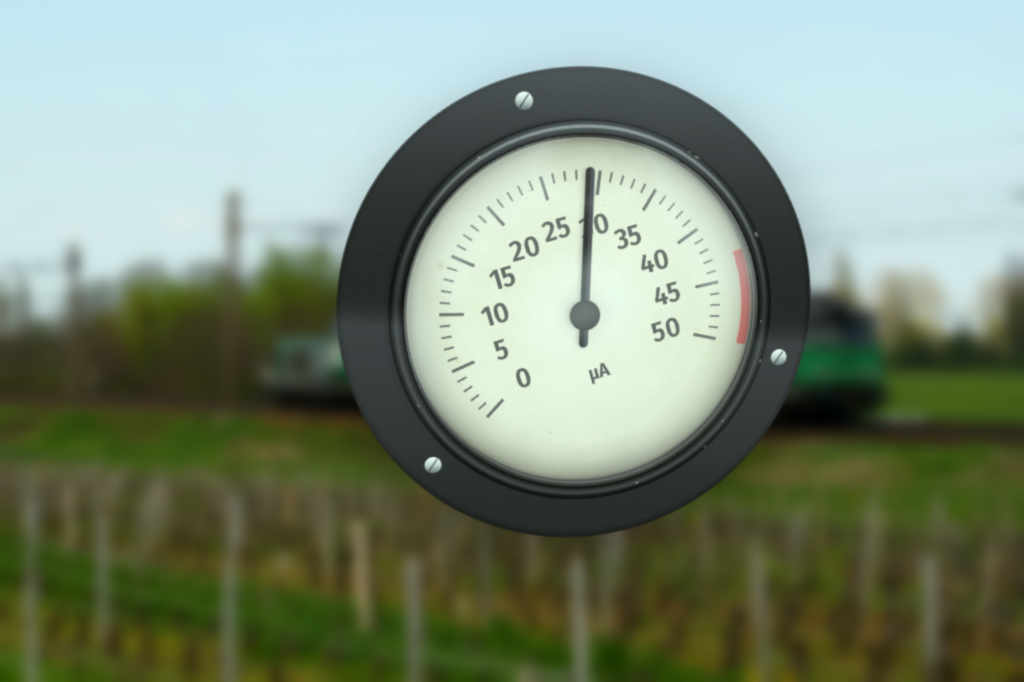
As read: 29
